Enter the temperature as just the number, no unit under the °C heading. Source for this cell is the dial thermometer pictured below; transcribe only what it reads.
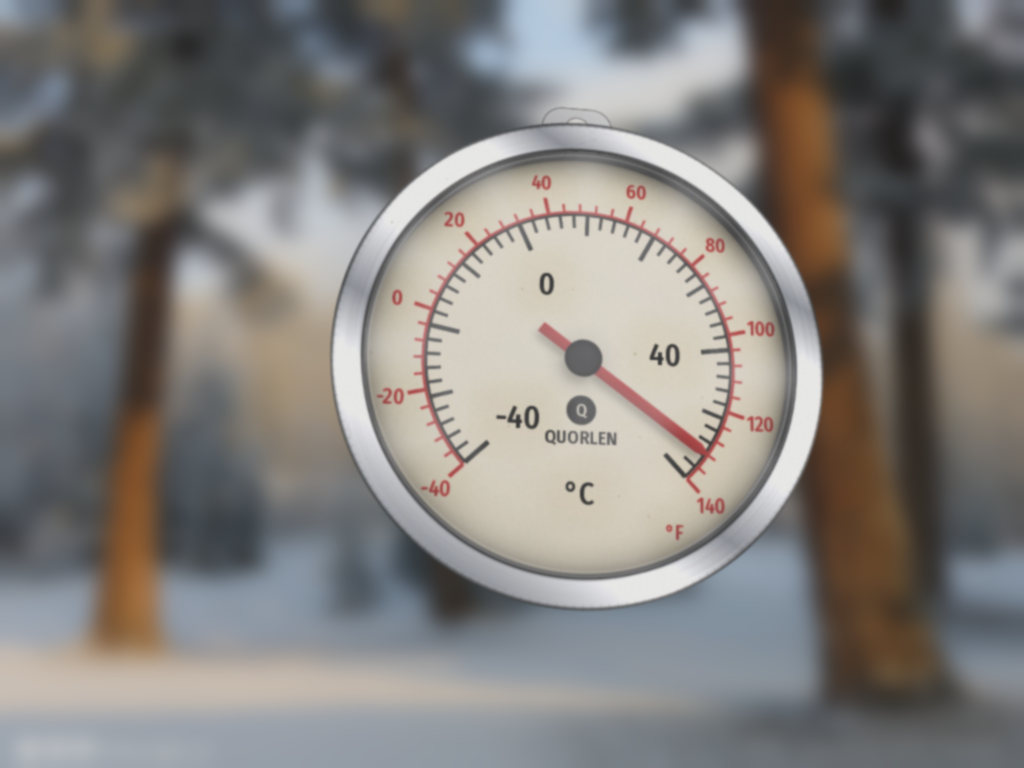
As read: 56
